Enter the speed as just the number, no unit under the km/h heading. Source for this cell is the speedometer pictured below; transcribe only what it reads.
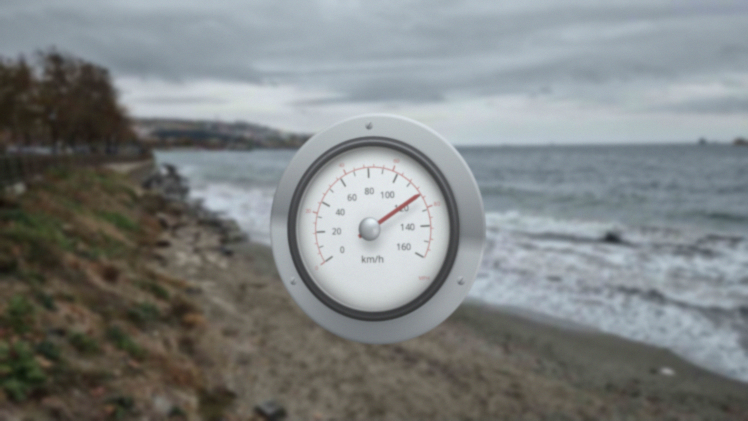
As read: 120
